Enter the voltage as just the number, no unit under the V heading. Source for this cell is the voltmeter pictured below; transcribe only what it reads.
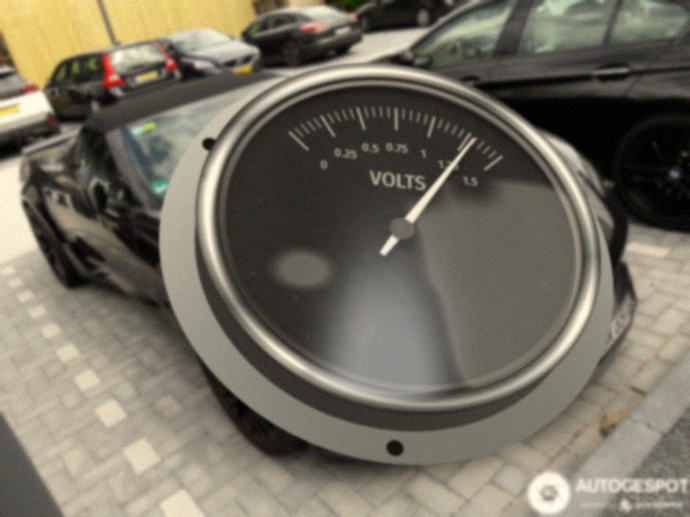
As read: 1.3
